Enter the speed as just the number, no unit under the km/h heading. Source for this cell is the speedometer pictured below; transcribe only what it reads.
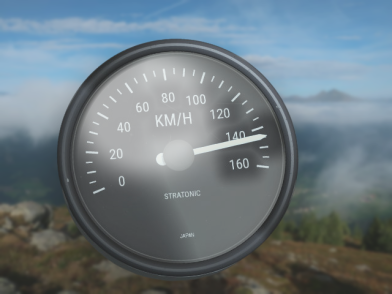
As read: 145
